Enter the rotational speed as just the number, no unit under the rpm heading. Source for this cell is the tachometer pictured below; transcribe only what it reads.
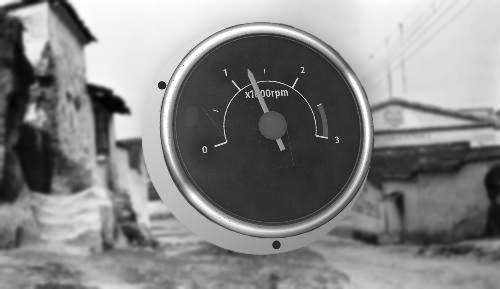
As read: 1250
